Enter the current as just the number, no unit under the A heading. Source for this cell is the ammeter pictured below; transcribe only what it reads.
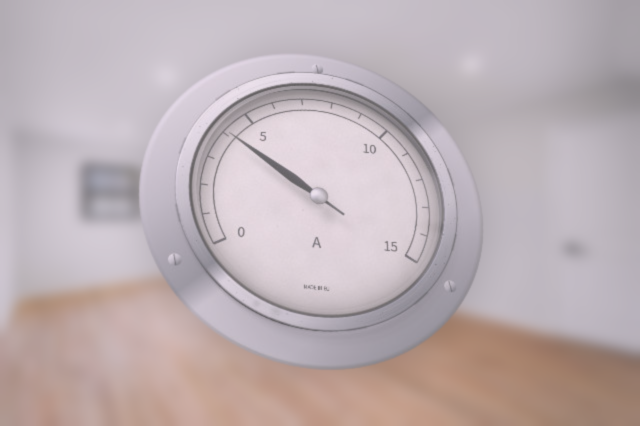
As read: 4
